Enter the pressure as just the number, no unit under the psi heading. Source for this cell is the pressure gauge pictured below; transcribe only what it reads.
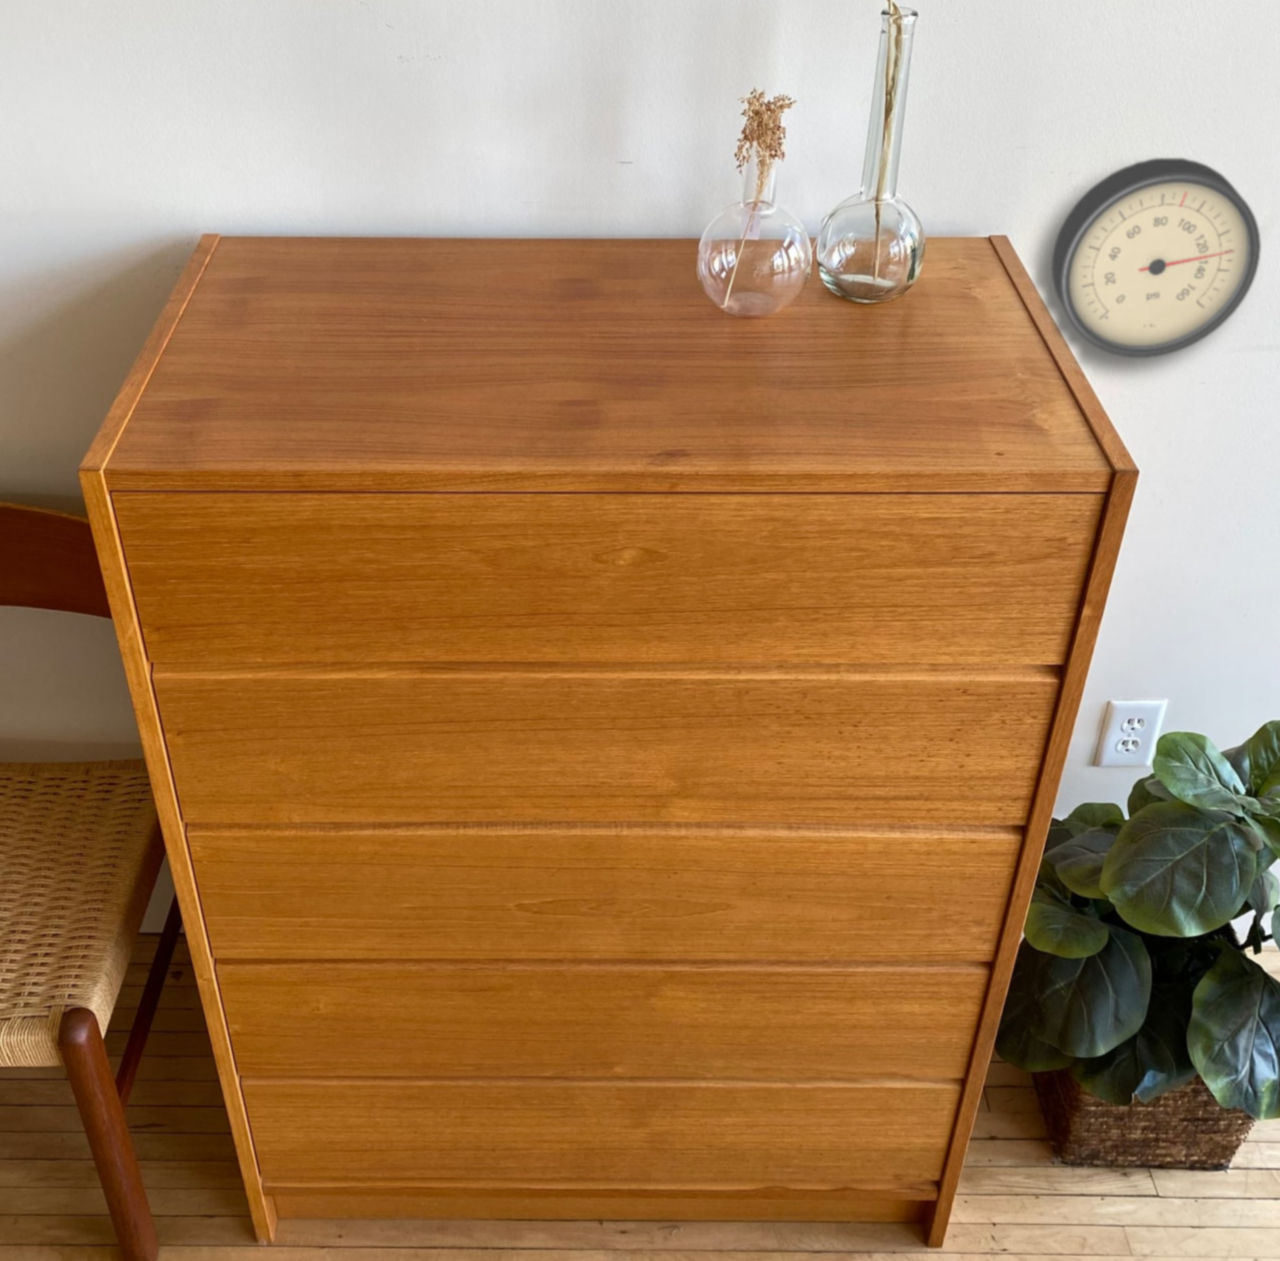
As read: 130
